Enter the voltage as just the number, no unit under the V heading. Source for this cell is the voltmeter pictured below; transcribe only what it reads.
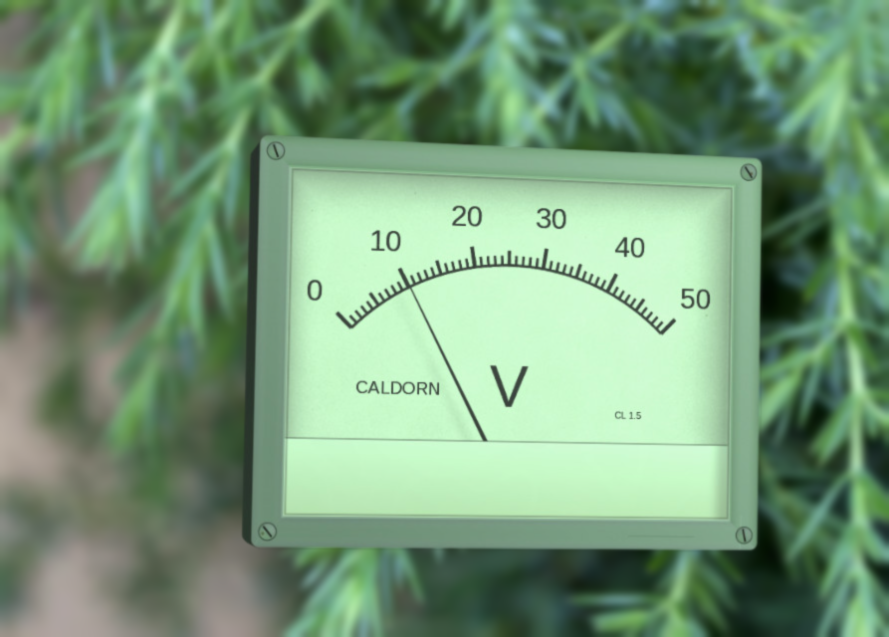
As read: 10
